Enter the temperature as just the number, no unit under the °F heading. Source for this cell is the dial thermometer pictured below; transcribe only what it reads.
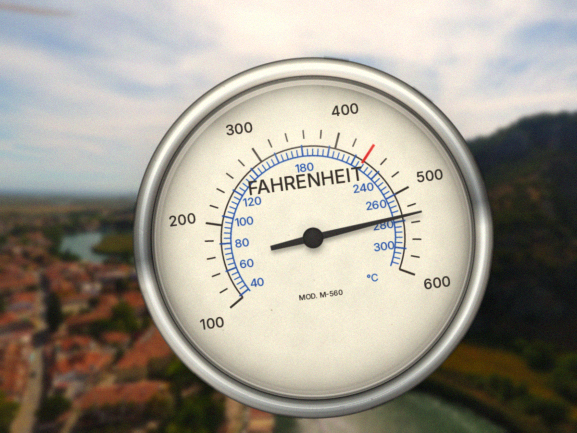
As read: 530
